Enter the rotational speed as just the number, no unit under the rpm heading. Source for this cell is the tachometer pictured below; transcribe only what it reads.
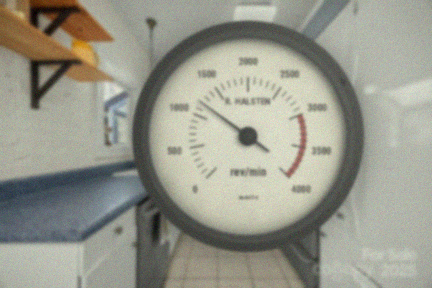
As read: 1200
